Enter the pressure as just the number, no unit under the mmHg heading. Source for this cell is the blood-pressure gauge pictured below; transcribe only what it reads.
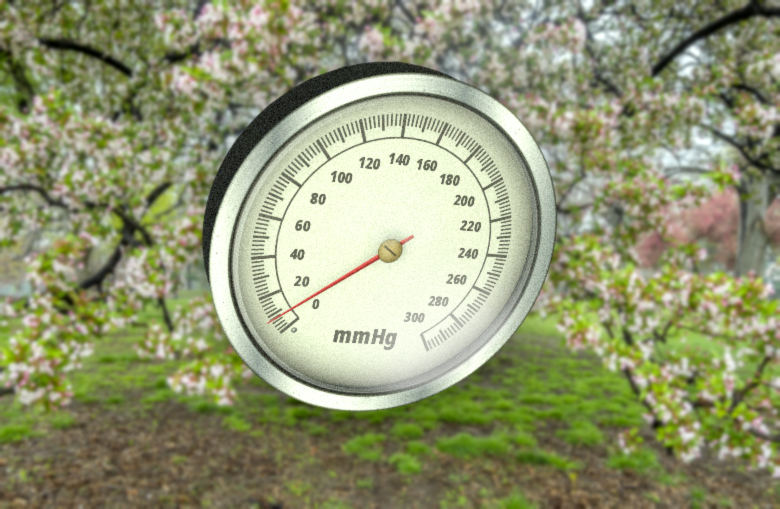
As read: 10
